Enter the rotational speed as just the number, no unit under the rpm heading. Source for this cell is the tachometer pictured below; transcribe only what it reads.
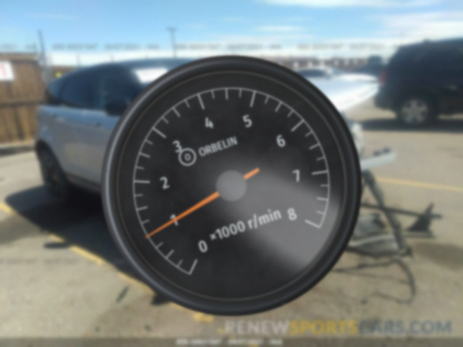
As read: 1000
